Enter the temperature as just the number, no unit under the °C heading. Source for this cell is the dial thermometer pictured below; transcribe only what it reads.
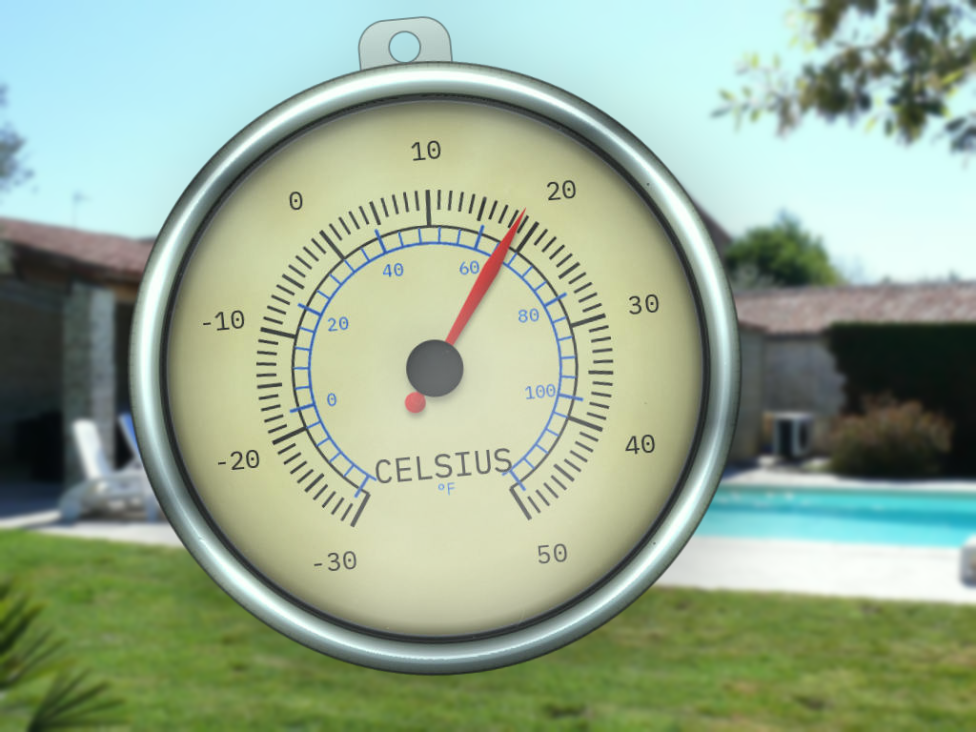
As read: 18.5
